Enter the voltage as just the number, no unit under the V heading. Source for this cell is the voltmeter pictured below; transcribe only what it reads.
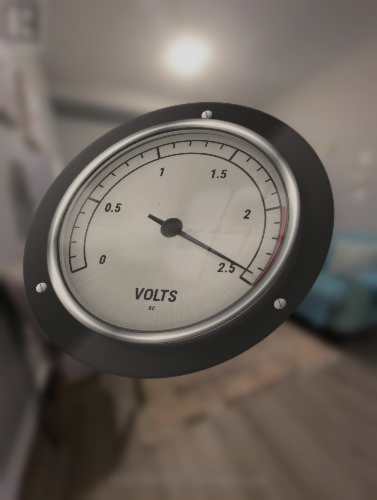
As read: 2.45
